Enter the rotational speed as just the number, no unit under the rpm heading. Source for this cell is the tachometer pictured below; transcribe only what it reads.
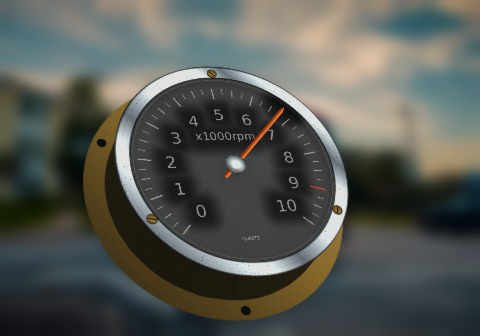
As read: 6750
